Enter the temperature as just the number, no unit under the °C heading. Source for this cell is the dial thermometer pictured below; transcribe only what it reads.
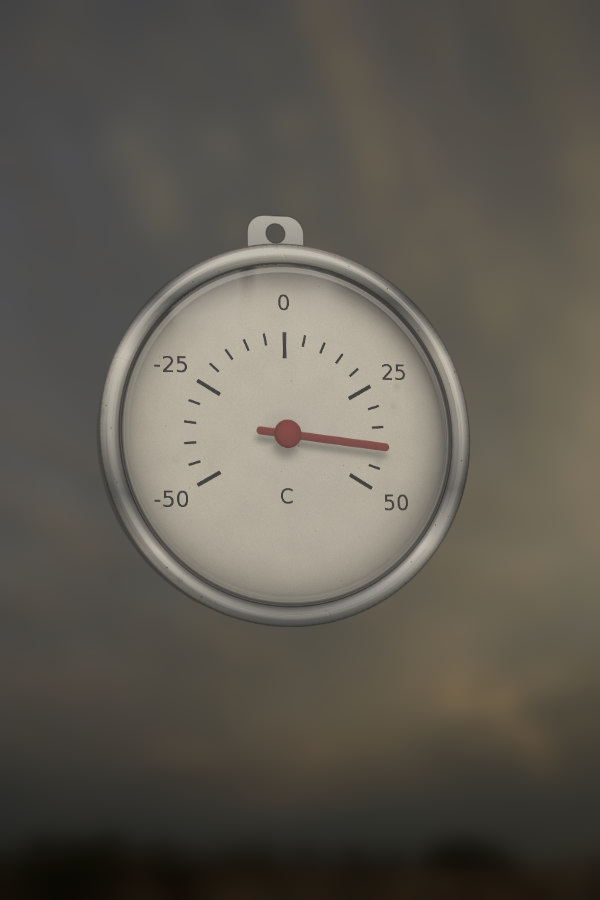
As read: 40
